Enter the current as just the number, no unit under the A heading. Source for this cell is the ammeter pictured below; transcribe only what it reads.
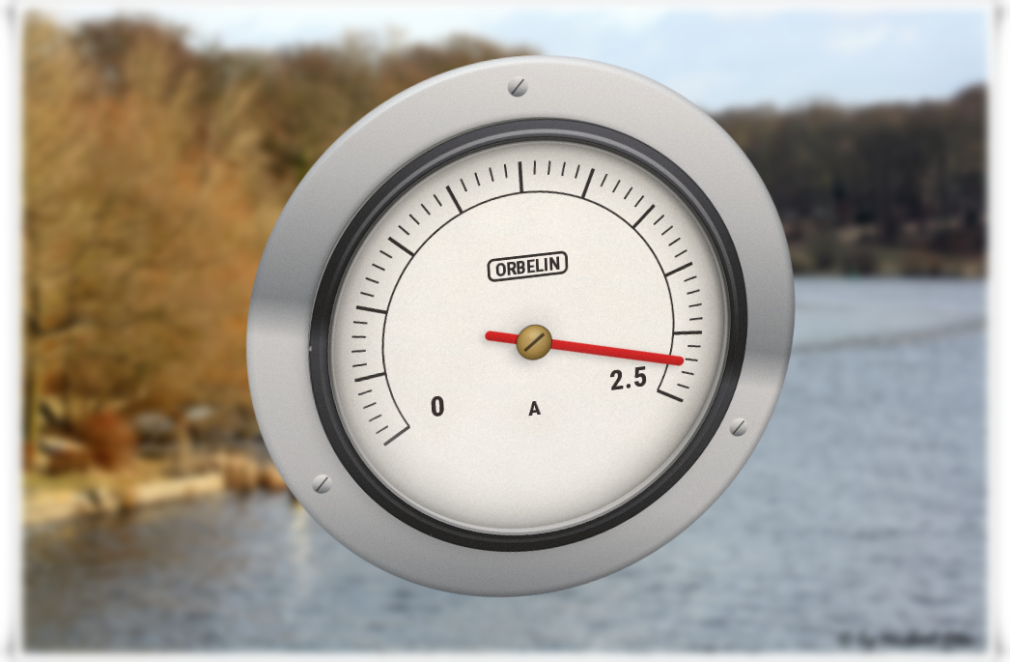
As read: 2.35
